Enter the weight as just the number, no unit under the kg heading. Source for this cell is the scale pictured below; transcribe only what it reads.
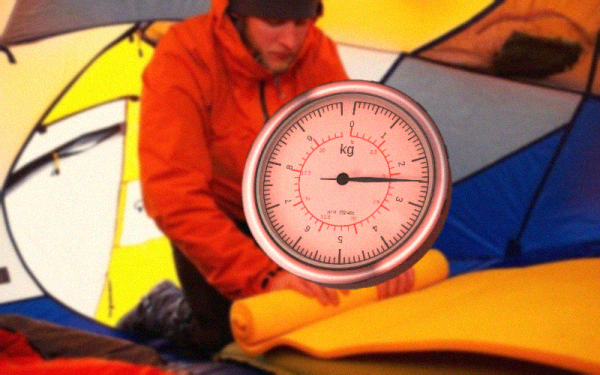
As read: 2.5
